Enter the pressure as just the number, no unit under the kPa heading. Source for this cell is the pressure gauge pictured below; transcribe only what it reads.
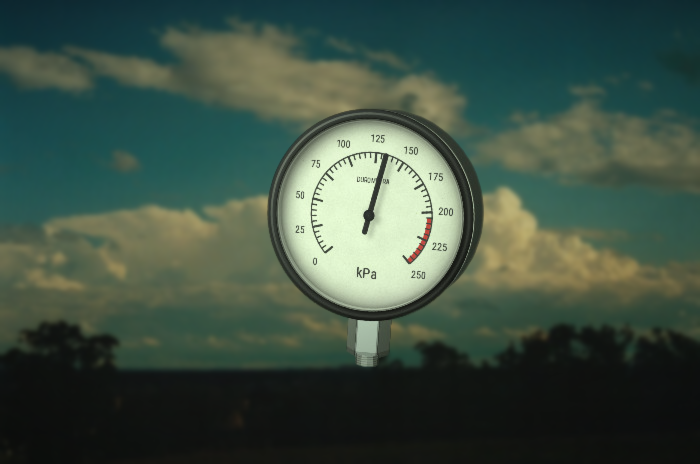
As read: 135
